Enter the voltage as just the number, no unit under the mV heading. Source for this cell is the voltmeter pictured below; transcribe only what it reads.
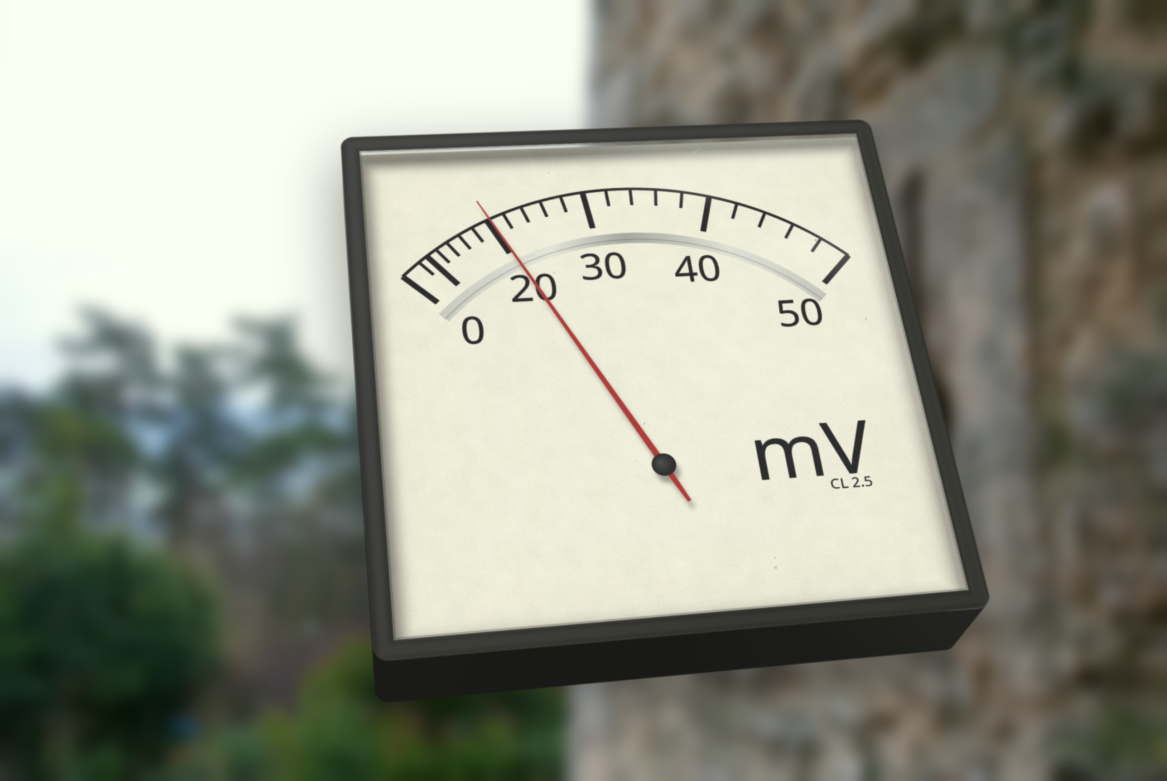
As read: 20
